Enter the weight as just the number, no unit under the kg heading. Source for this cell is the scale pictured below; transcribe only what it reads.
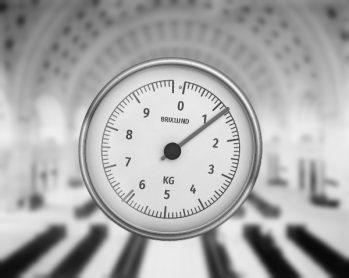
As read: 1.2
